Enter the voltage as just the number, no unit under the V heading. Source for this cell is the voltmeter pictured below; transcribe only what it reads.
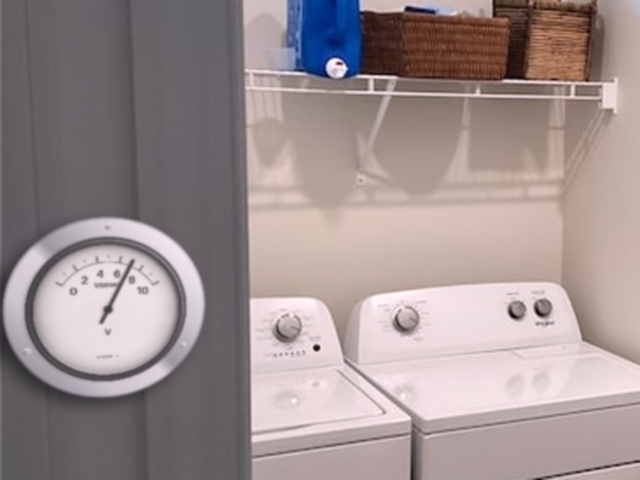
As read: 7
